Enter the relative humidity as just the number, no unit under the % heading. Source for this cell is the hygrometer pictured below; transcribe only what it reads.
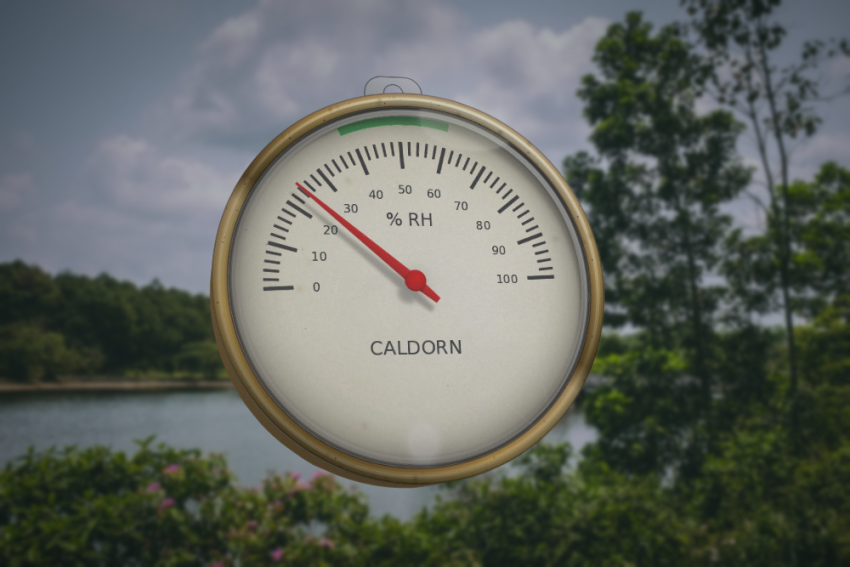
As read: 24
